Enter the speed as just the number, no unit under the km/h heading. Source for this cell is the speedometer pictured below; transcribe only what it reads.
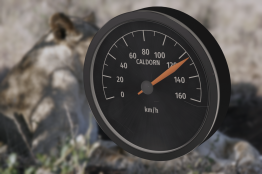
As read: 125
